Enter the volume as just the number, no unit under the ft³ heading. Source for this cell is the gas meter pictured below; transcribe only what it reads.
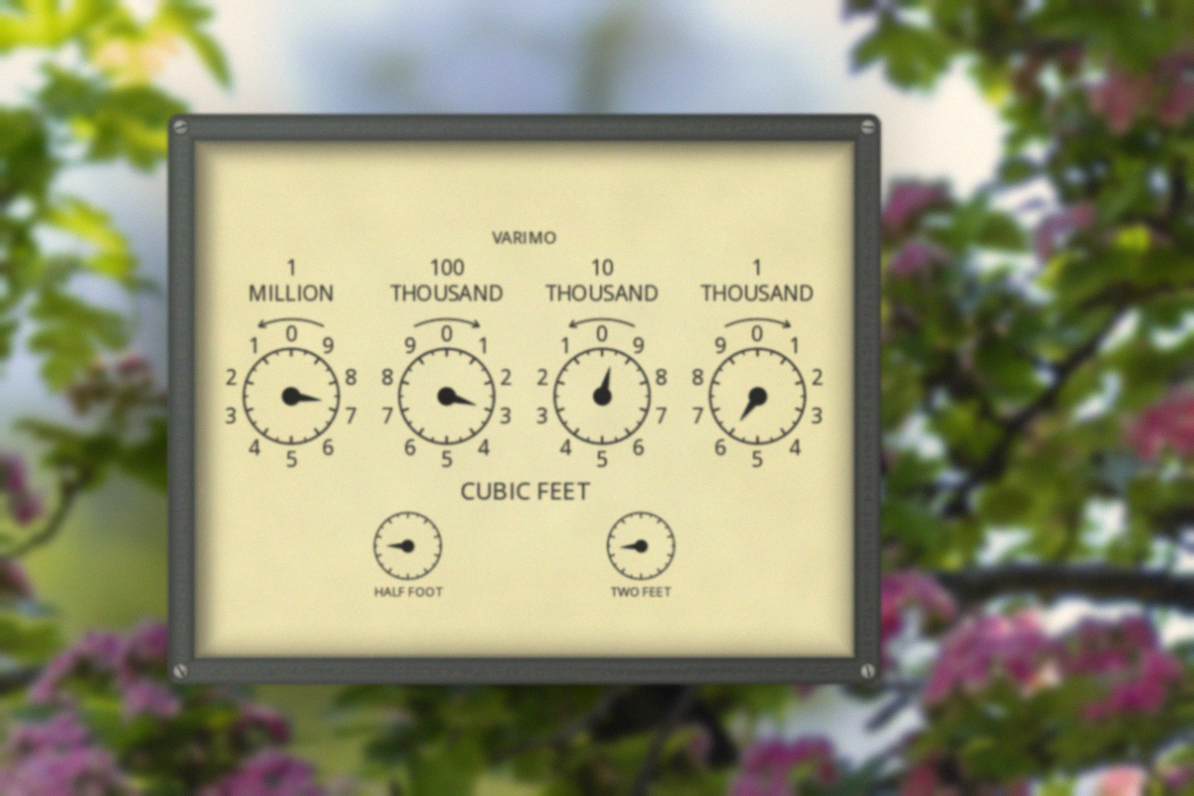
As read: 729600
